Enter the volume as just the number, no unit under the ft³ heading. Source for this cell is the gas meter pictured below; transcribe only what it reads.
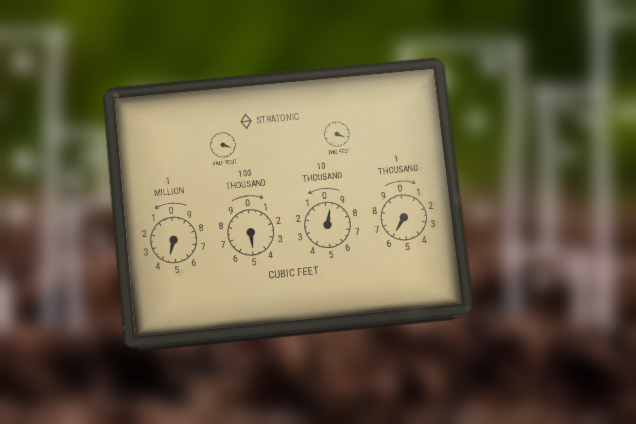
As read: 449600
